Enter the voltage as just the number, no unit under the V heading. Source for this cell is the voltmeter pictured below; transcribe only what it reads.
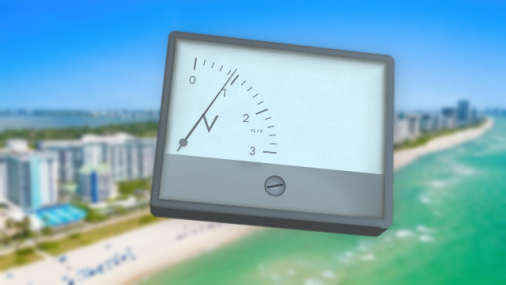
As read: 0.9
